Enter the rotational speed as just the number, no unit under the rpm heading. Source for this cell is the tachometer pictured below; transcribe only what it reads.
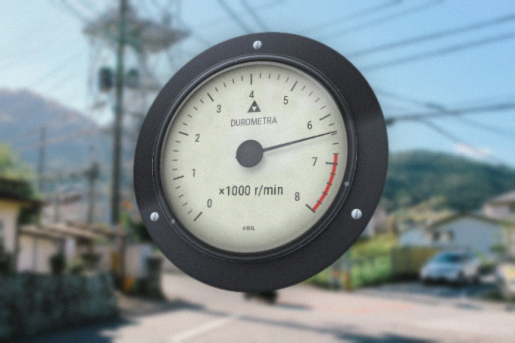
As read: 6400
